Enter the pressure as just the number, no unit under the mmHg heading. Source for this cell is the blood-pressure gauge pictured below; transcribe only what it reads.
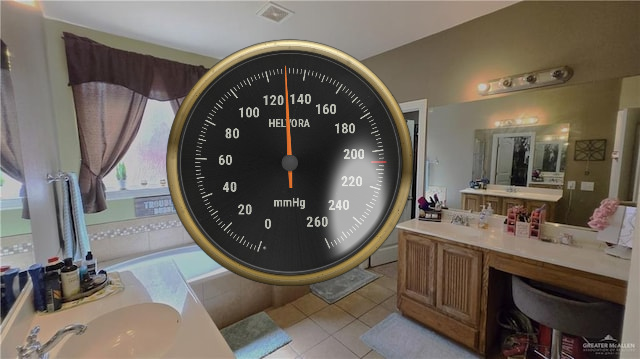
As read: 130
